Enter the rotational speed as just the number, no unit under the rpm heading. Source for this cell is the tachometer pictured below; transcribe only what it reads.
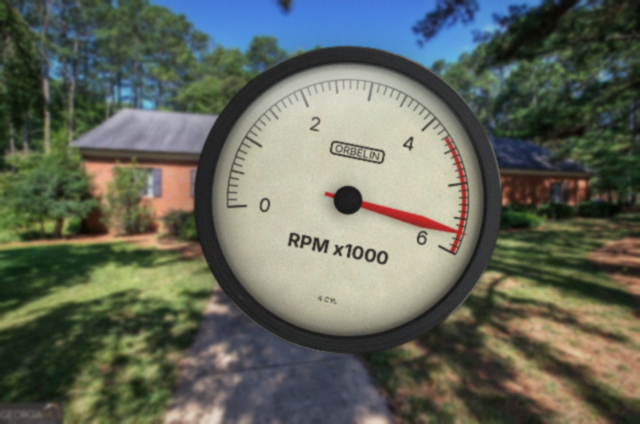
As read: 5700
